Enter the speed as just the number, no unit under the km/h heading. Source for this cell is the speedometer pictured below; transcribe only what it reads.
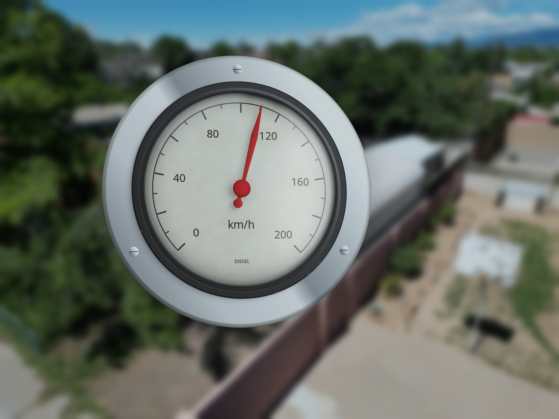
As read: 110
